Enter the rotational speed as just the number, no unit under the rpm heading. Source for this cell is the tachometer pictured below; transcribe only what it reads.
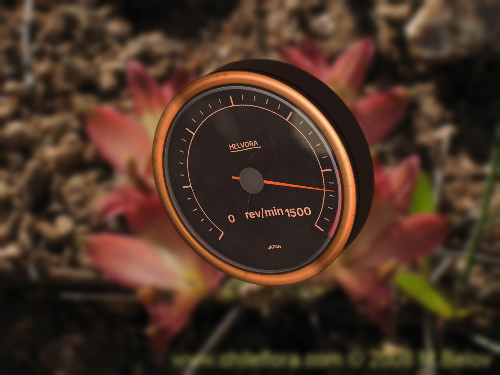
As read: 1325
